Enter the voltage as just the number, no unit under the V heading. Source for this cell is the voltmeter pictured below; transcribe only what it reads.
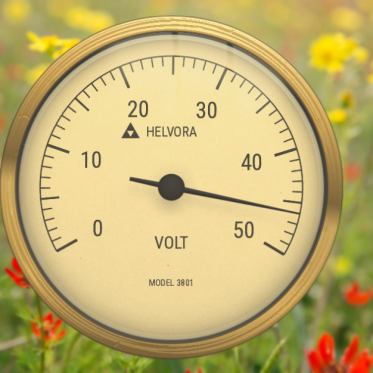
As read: 46
